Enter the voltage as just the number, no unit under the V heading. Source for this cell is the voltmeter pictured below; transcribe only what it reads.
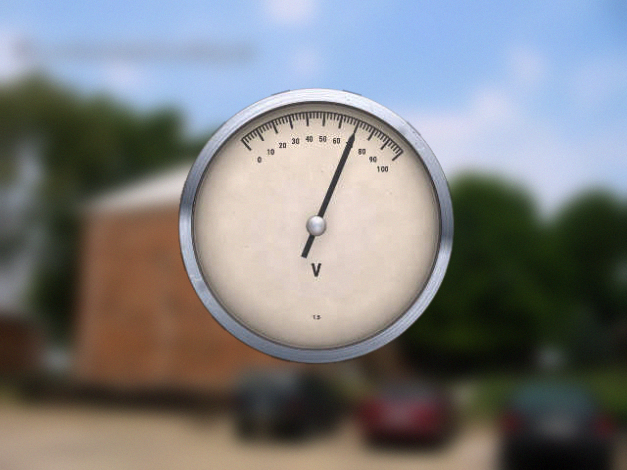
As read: 70
